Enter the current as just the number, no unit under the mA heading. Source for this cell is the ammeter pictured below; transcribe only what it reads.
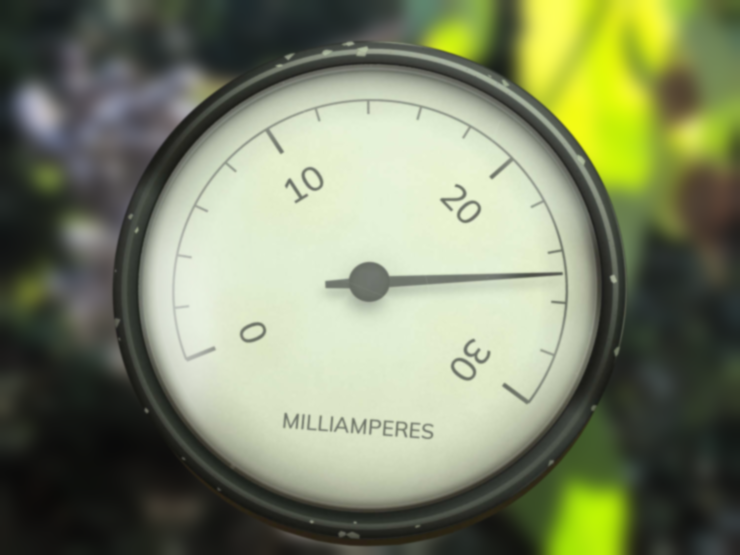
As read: 25
